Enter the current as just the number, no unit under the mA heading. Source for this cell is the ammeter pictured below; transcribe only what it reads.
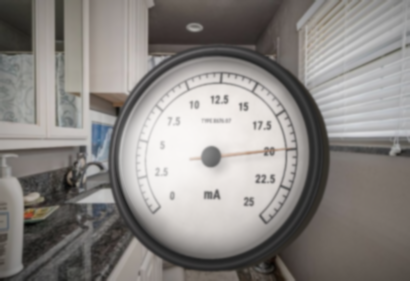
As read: 20
